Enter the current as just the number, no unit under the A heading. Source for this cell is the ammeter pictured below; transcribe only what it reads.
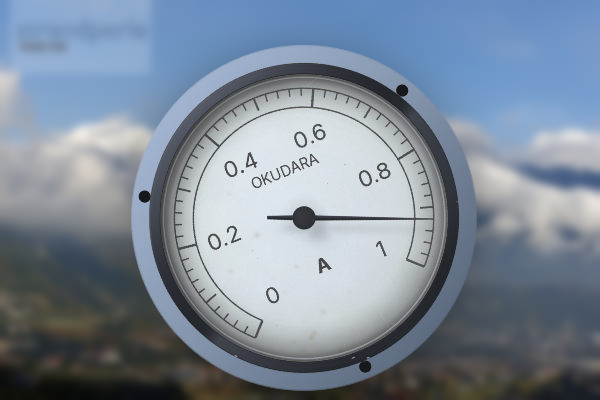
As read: 0.92
